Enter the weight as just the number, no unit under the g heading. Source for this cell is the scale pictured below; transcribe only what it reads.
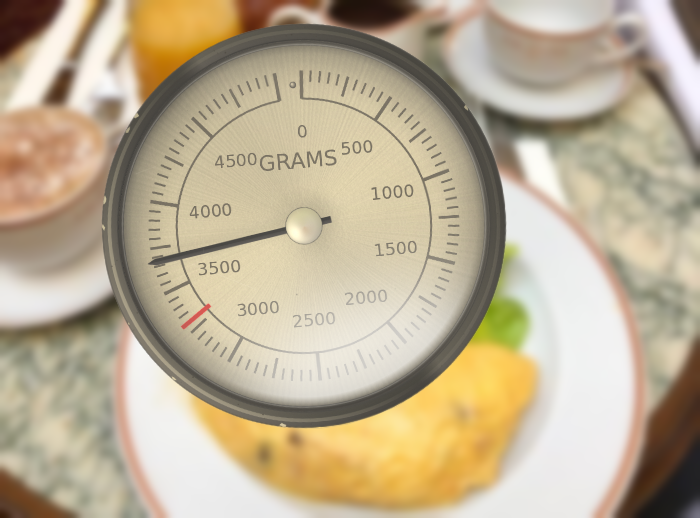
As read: 3675
